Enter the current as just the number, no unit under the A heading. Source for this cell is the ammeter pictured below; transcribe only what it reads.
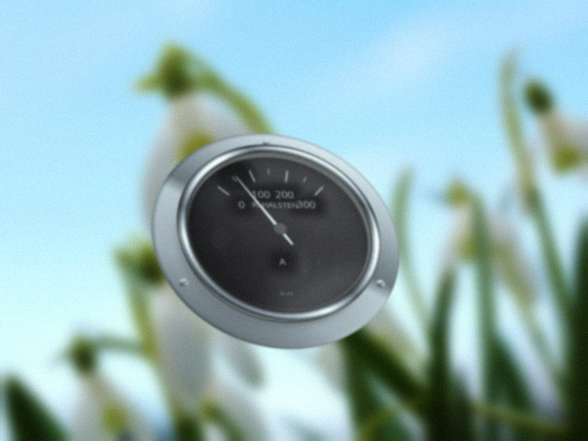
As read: 50
